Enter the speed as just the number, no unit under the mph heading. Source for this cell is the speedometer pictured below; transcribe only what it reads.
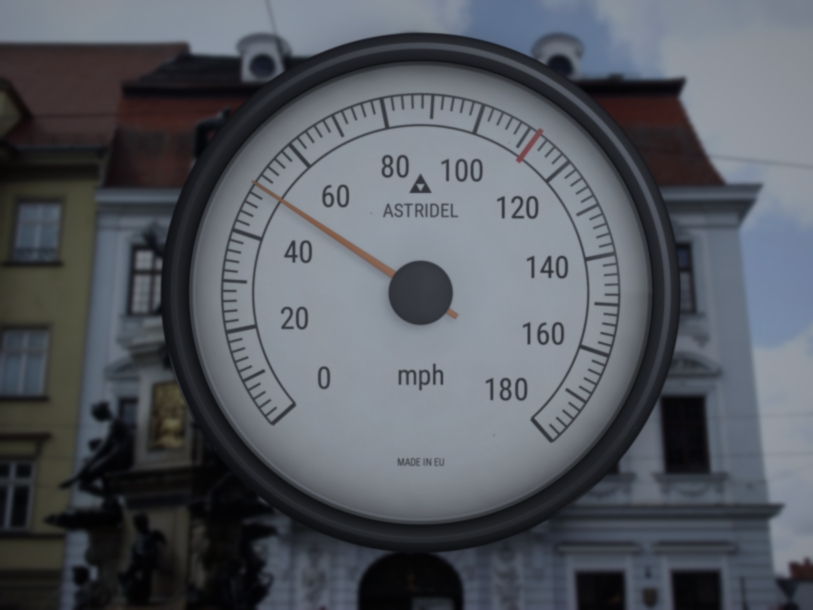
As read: 50
